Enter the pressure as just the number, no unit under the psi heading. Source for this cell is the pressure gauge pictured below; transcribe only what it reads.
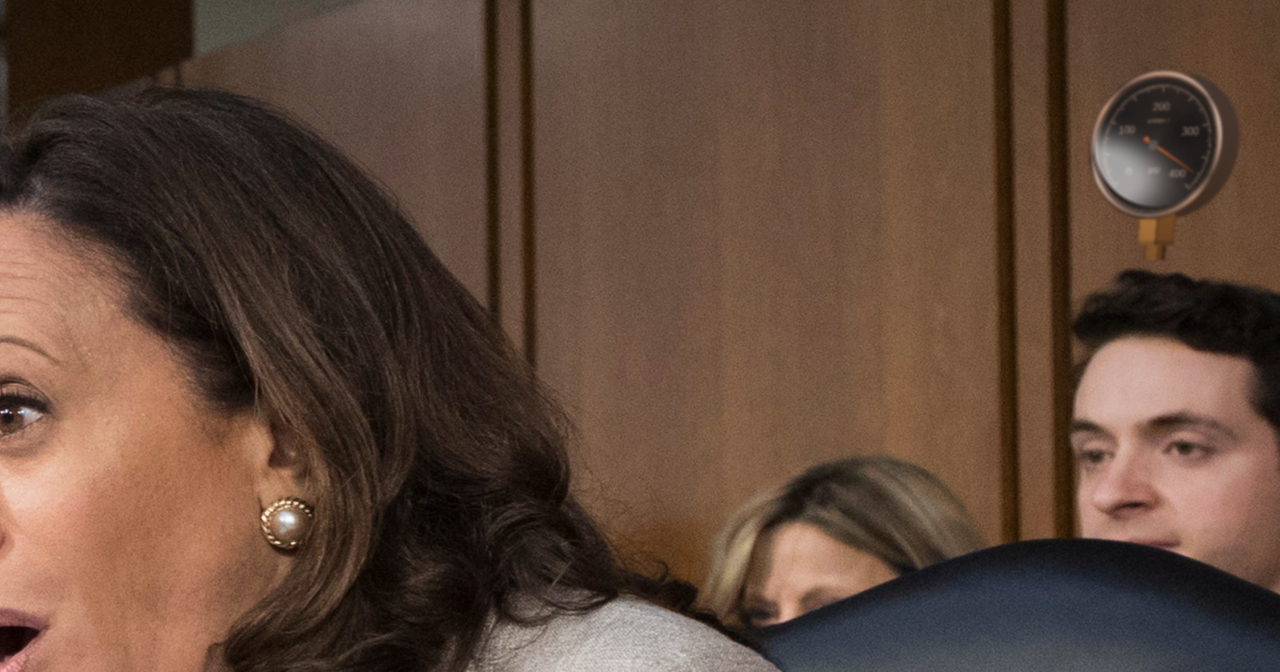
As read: 375
